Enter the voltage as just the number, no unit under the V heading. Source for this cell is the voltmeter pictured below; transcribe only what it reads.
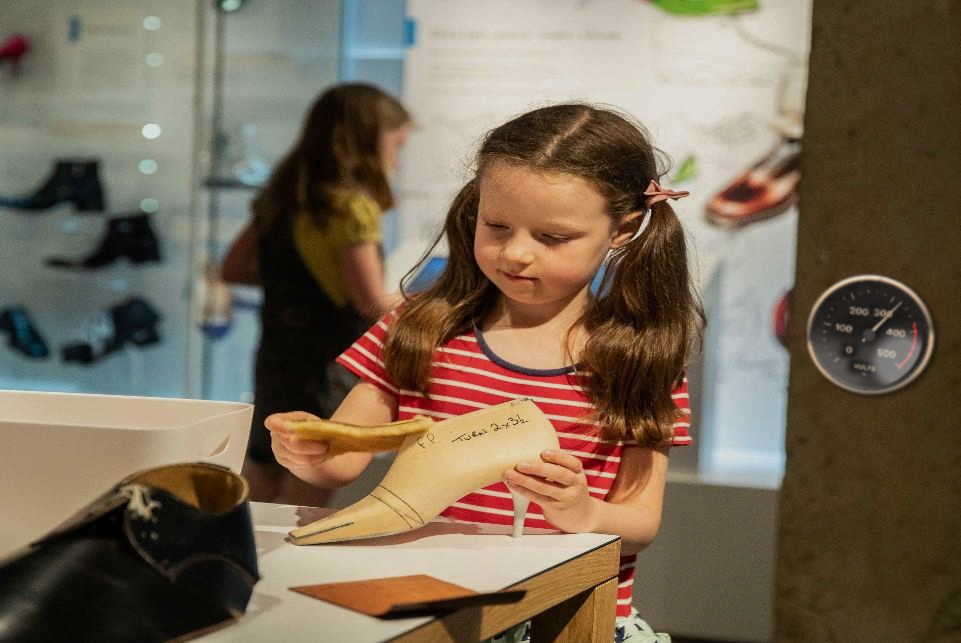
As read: 320
